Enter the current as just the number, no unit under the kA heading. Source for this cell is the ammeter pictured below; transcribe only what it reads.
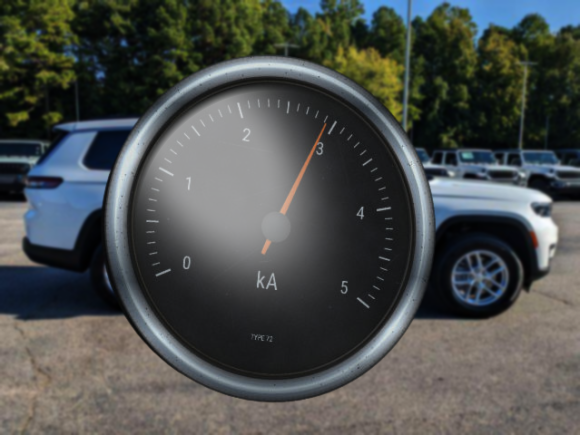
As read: 2.9
